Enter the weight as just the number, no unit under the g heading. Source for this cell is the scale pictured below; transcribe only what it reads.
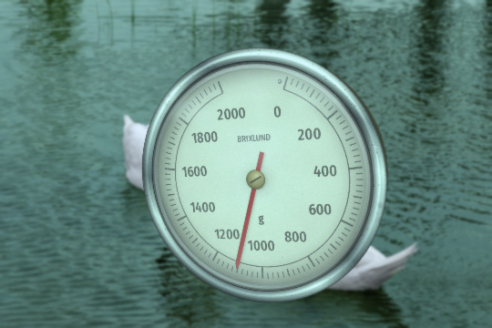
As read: 1100
